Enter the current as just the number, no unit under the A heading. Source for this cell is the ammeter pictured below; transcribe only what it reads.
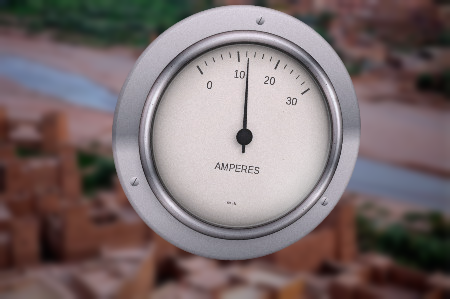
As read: 12
